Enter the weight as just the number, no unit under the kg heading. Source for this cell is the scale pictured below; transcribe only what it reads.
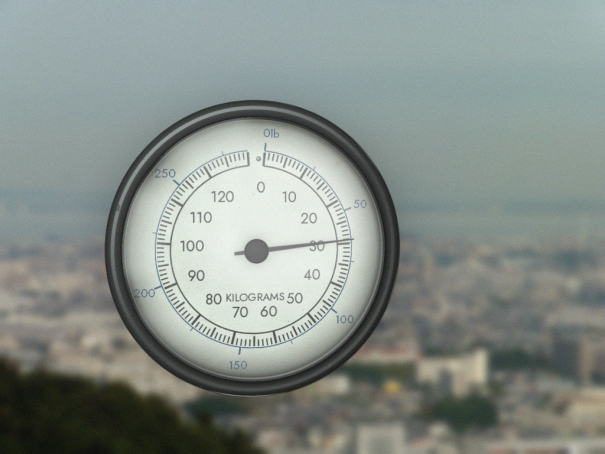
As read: 29
